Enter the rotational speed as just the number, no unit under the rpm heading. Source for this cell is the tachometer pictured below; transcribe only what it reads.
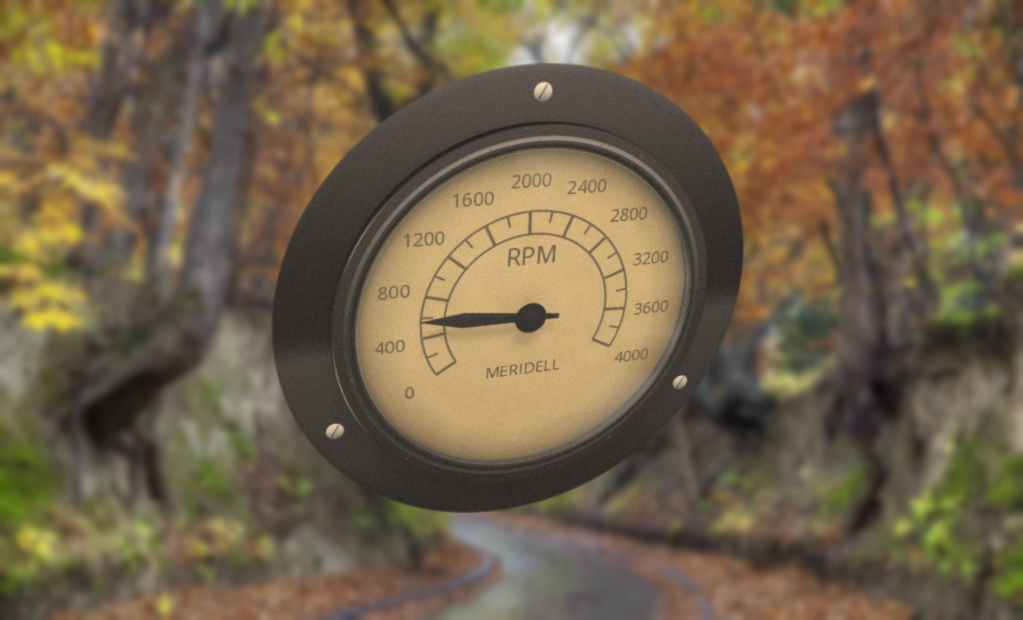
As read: 600
